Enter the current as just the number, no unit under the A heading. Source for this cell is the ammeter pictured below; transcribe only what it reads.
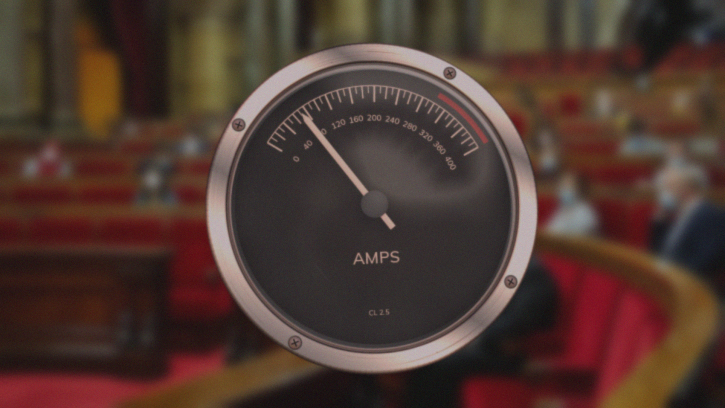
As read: 70
